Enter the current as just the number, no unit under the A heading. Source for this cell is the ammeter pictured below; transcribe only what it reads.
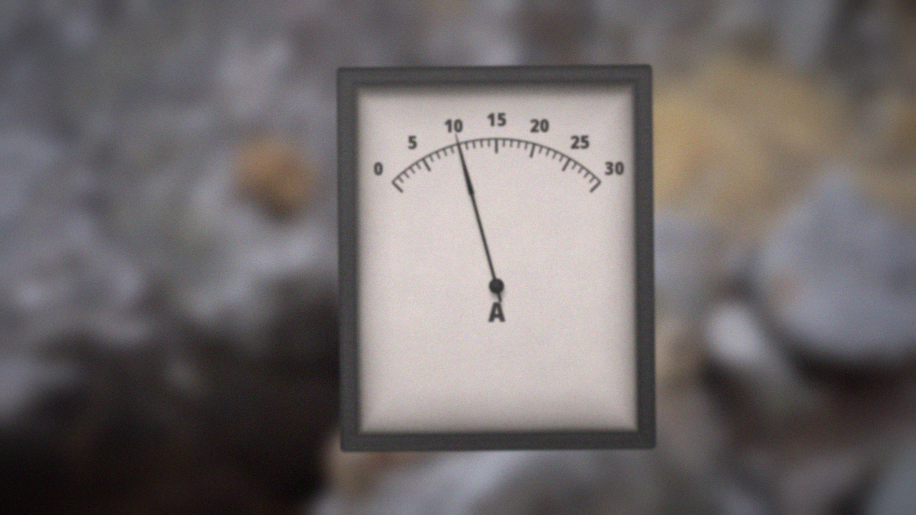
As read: 10
